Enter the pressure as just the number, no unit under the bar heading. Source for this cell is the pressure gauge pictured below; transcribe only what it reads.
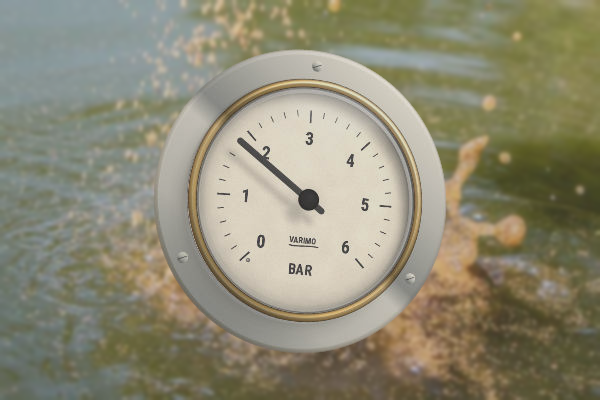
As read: 1.8
